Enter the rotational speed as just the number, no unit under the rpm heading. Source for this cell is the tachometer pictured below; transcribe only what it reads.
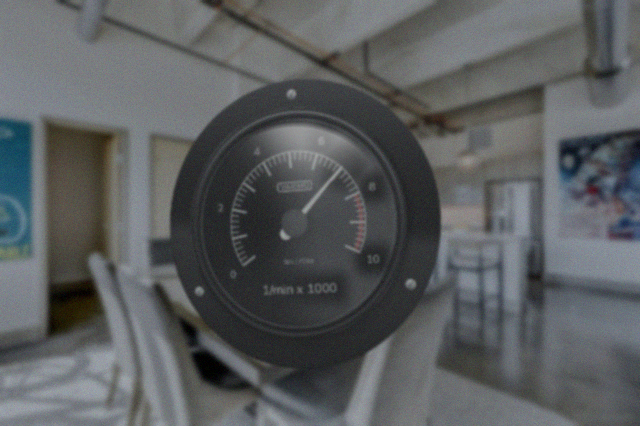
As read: 7000
